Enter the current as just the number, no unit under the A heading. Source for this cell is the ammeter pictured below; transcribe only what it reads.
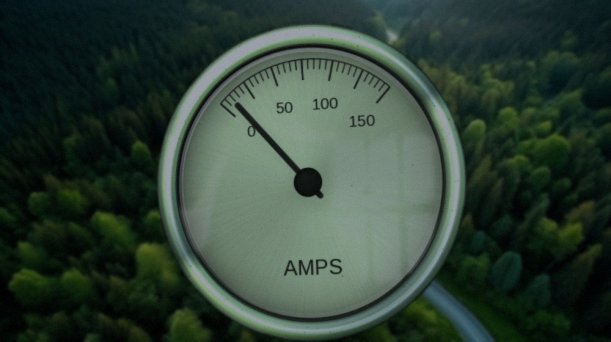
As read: 10
